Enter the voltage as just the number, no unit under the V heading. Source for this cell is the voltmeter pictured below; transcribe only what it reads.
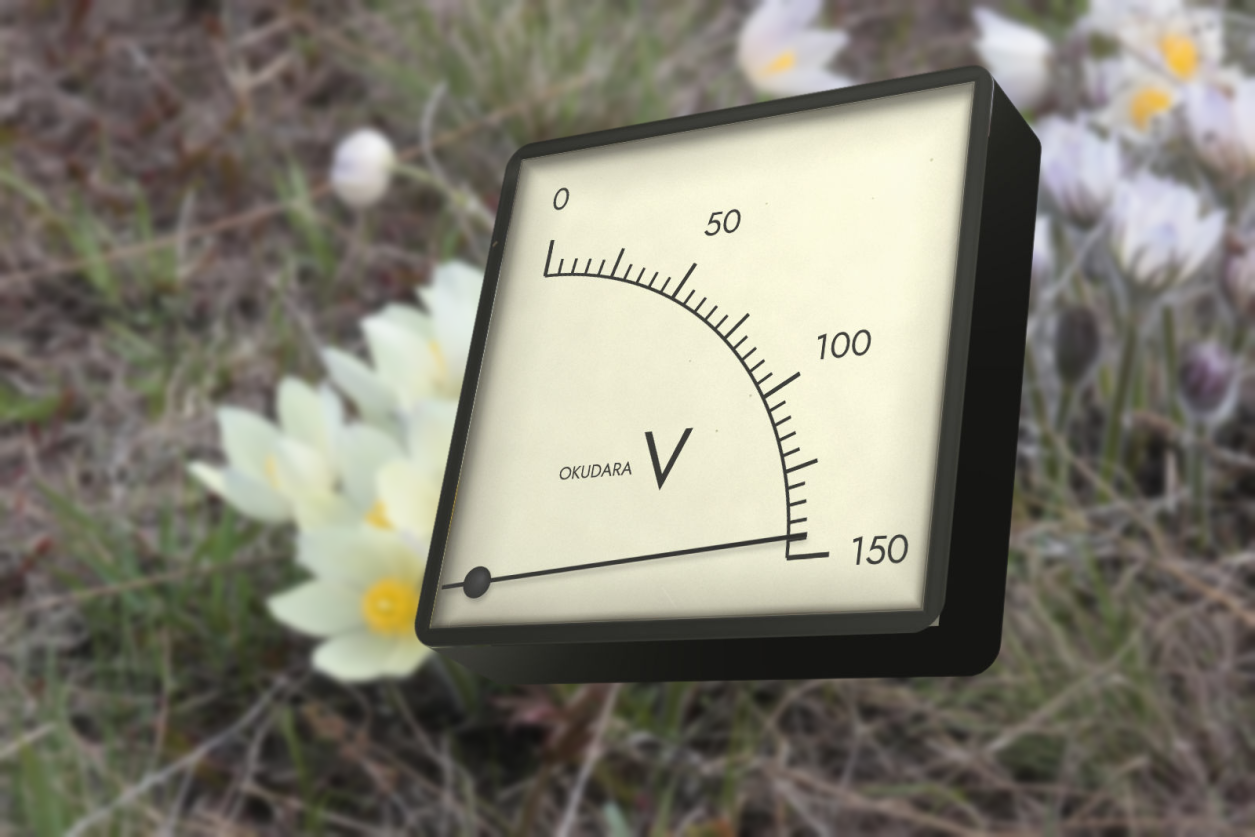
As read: 145
